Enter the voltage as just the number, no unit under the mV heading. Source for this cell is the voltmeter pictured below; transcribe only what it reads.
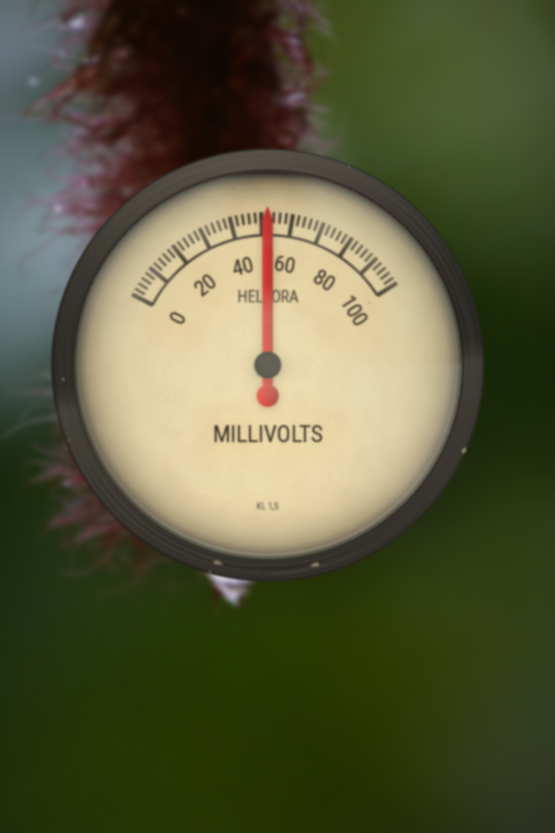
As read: 52
